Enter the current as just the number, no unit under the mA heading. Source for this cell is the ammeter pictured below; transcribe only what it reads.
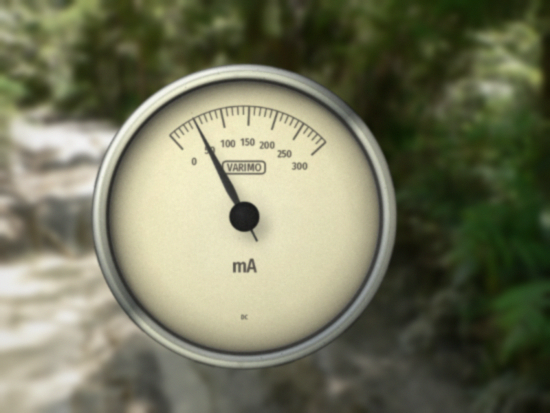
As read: 50
